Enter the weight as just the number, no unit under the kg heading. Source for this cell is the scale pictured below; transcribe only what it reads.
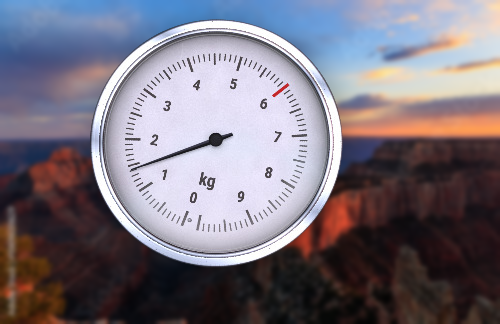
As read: 1.4
